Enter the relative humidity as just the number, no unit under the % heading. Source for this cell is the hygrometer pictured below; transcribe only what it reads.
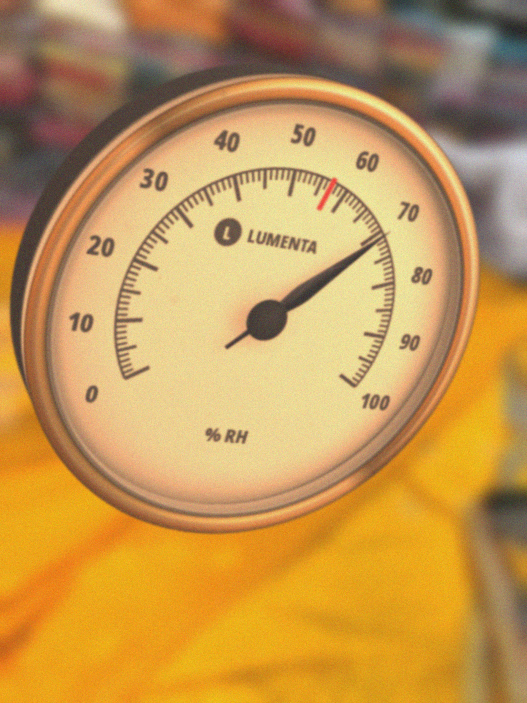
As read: 70
